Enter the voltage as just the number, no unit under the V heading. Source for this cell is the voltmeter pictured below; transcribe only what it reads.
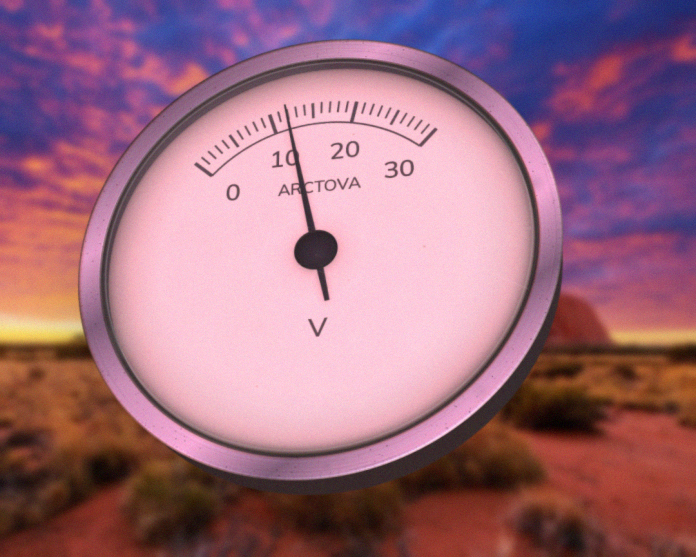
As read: 12
